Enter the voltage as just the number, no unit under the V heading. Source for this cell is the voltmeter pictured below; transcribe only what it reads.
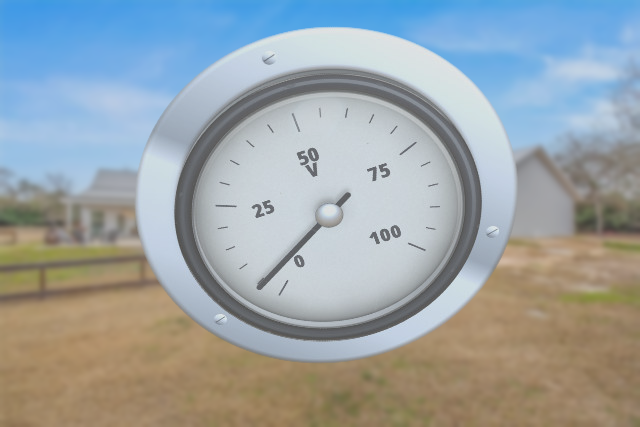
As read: 5
